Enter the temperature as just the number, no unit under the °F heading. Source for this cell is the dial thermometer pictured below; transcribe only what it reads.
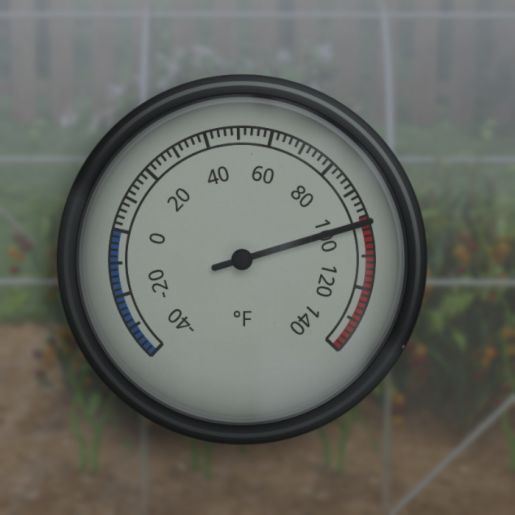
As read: 100
